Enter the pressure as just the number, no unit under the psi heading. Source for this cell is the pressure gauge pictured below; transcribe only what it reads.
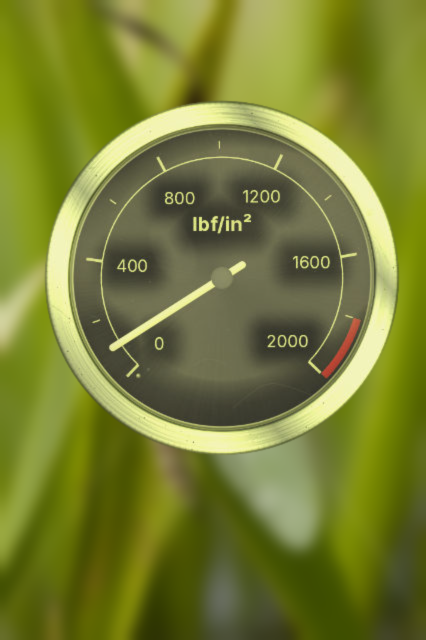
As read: 100
